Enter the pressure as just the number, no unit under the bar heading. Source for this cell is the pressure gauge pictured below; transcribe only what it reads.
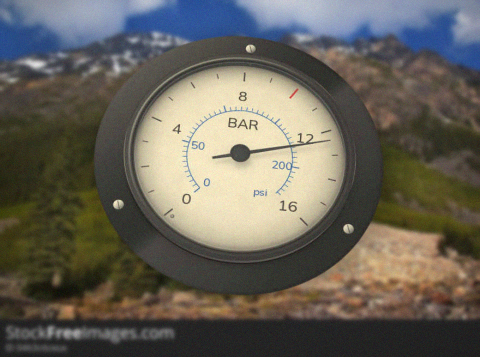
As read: 12.5
